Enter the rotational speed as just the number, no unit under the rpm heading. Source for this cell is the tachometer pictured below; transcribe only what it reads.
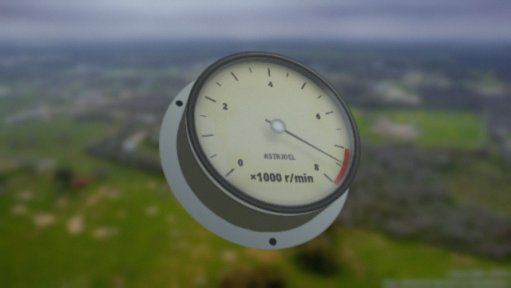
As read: 7500
